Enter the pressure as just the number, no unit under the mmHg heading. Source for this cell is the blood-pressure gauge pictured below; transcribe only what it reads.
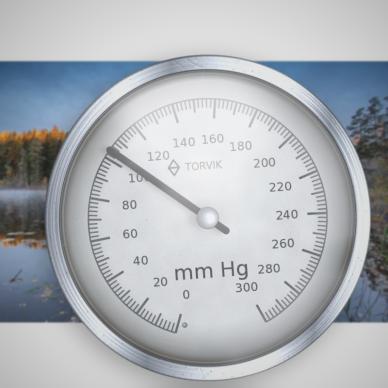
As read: 104
